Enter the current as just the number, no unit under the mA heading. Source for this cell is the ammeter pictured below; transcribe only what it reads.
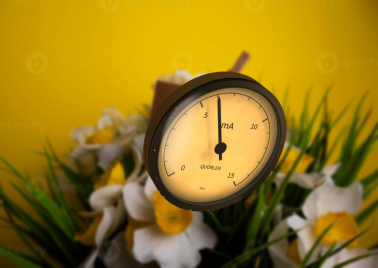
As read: 6
